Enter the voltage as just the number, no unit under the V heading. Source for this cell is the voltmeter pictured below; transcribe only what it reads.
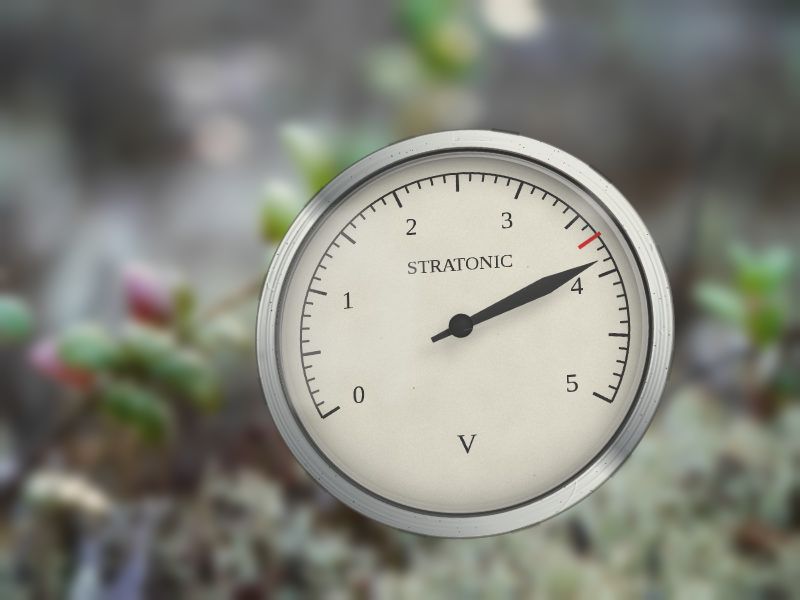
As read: 3.9
